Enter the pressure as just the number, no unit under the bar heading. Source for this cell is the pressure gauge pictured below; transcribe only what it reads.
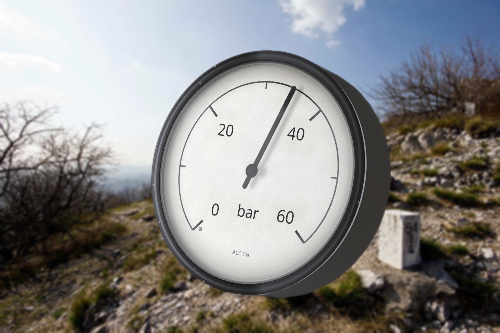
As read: 35
